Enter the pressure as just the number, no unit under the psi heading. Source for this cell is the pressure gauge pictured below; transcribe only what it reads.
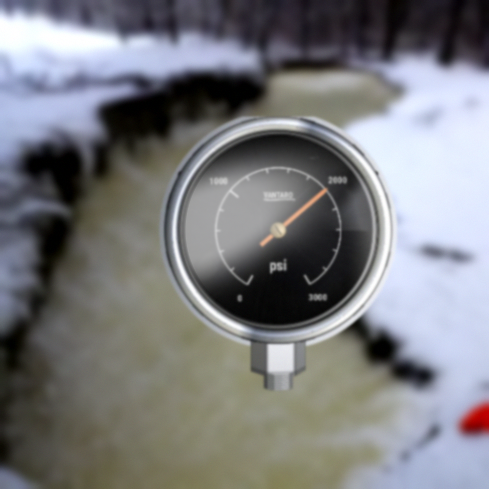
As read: 2000
